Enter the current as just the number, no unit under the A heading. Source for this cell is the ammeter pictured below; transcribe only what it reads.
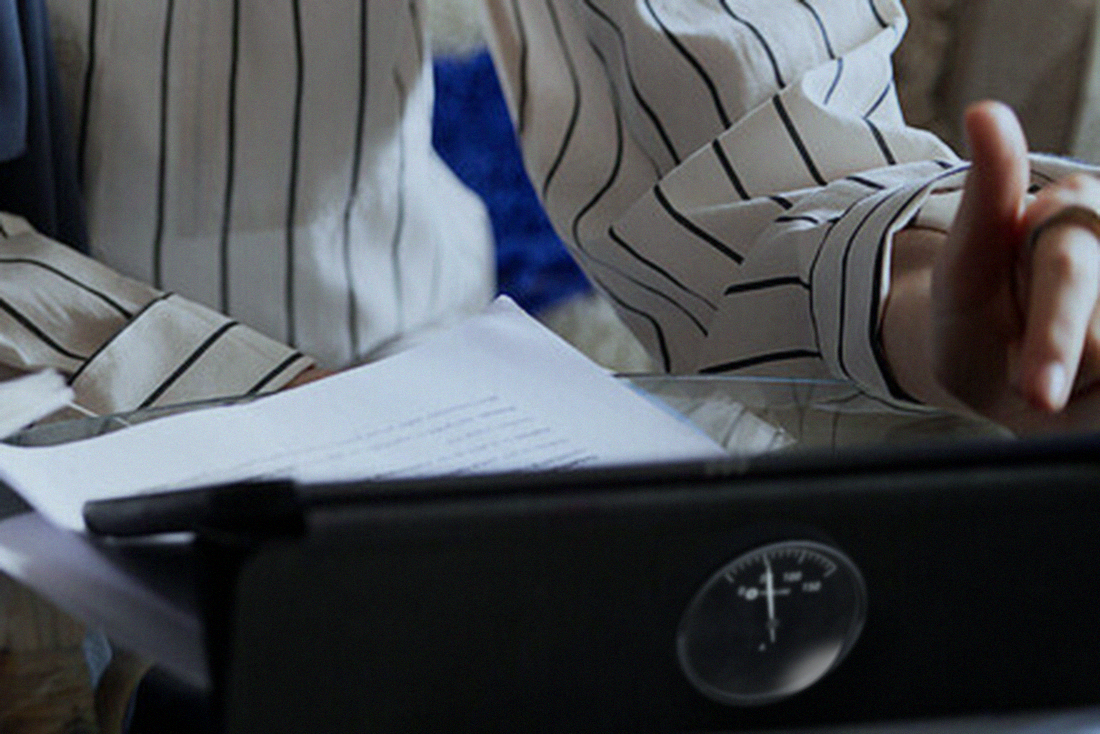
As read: 50
